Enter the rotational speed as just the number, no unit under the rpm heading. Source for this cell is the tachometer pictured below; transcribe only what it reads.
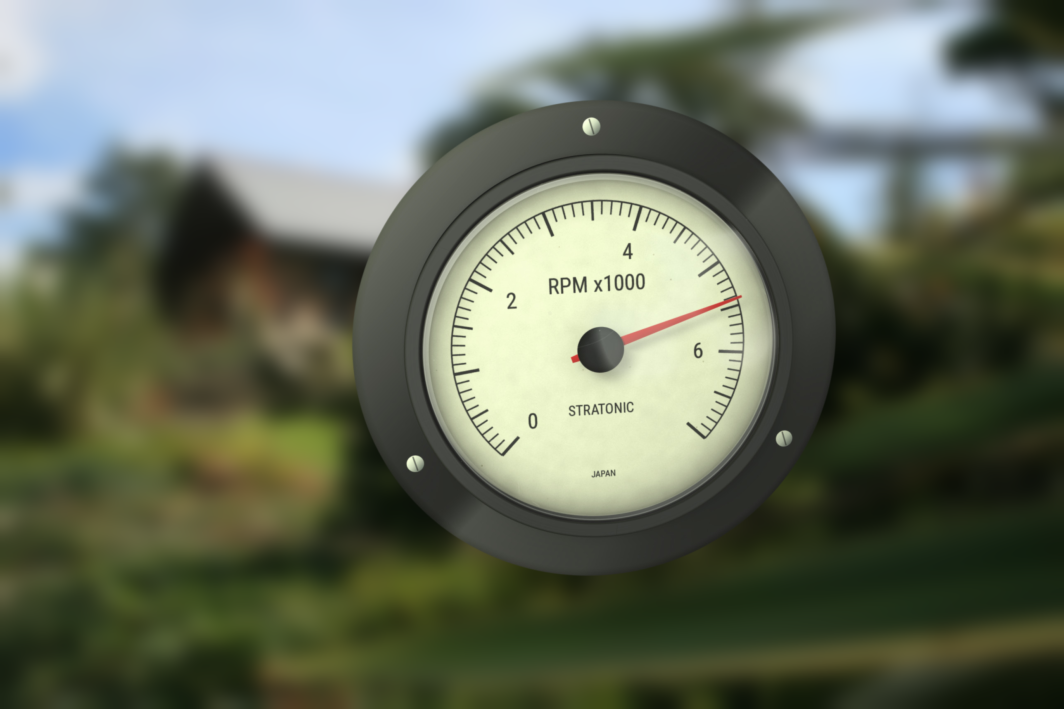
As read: 5400
